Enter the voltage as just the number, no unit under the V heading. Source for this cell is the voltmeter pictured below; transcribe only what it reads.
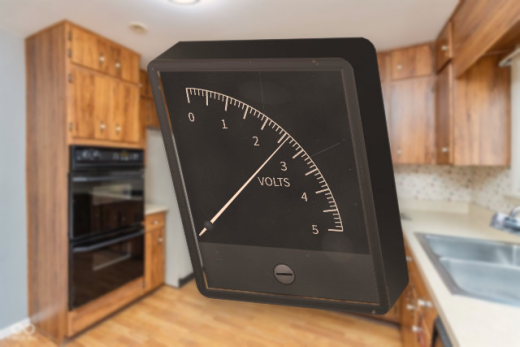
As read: 2.6
